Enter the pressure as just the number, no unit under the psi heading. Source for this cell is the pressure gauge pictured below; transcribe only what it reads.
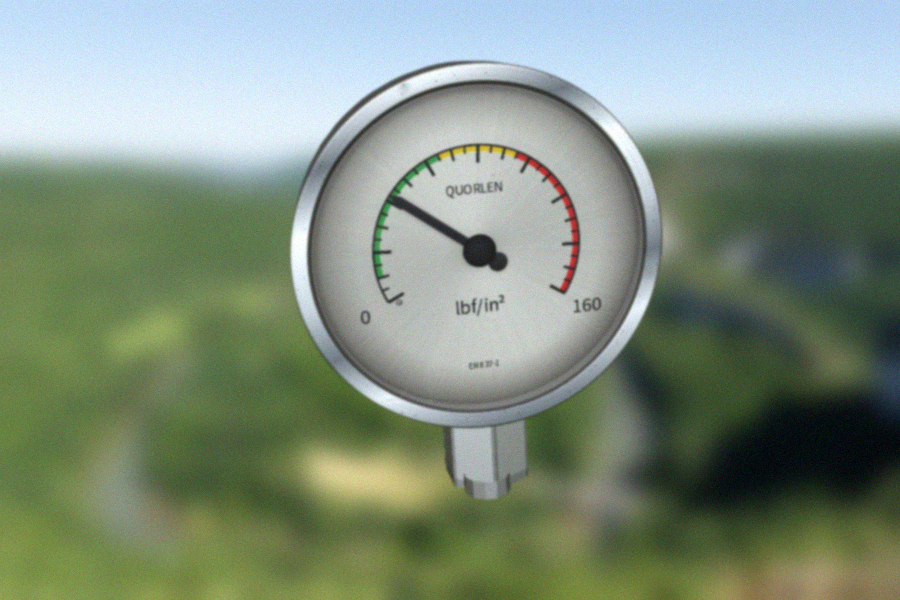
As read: 42.5
